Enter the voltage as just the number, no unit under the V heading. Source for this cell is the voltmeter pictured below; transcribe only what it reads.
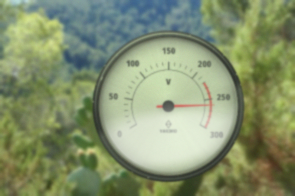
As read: 260
